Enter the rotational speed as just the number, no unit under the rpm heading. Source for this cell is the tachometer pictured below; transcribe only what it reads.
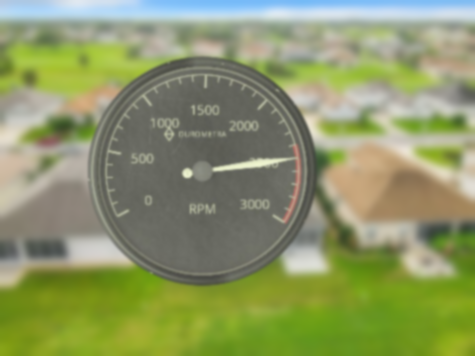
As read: 2500
